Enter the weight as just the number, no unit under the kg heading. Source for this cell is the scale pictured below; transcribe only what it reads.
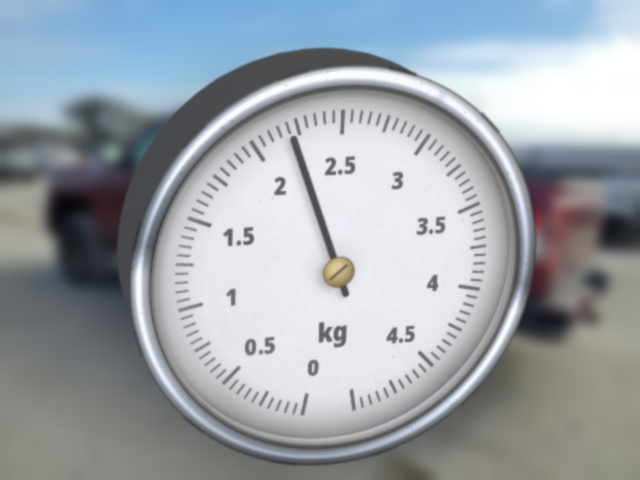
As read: 2.2
